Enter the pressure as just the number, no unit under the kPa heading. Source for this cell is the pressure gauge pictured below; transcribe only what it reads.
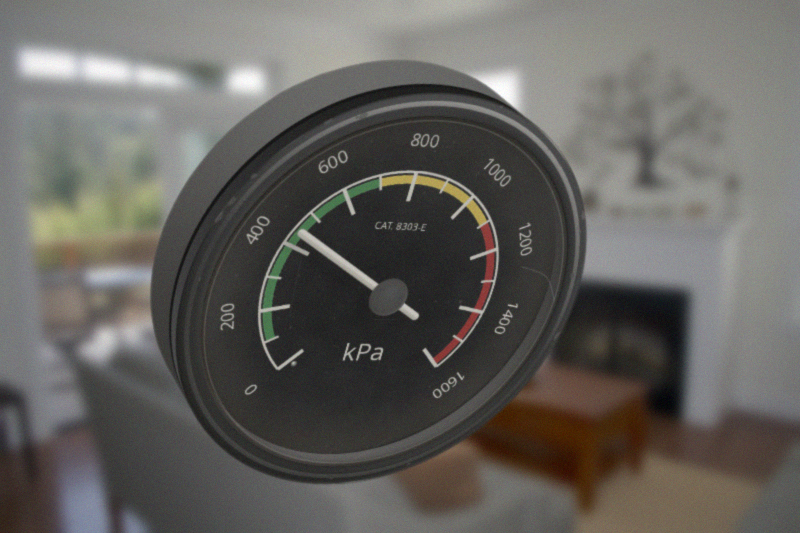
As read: 450
